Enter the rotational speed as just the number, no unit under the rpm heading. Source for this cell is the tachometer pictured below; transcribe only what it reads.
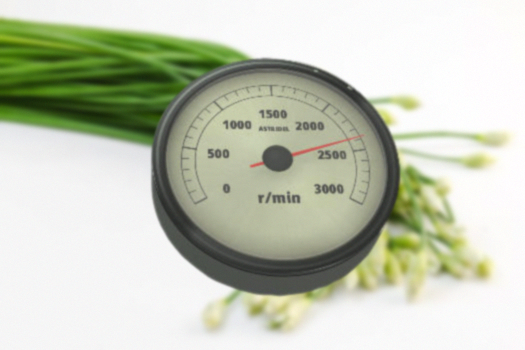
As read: 2400
